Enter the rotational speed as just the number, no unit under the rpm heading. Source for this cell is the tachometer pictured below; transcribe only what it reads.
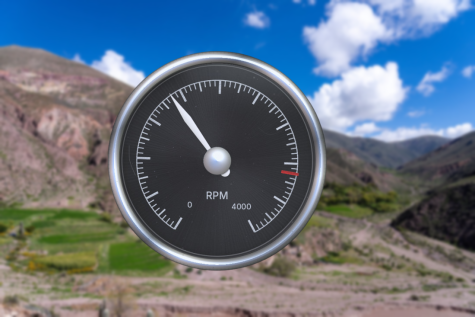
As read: 1500
